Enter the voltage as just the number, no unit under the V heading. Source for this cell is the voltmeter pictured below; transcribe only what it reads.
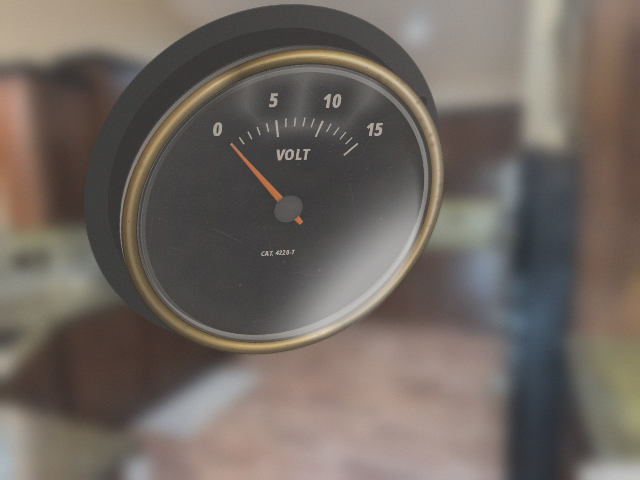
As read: 0
